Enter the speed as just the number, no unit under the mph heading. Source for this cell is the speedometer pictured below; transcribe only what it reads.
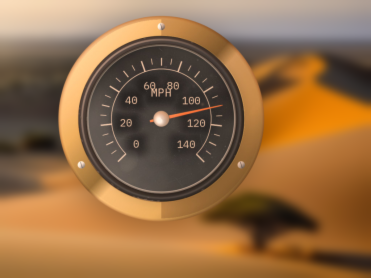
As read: 110
